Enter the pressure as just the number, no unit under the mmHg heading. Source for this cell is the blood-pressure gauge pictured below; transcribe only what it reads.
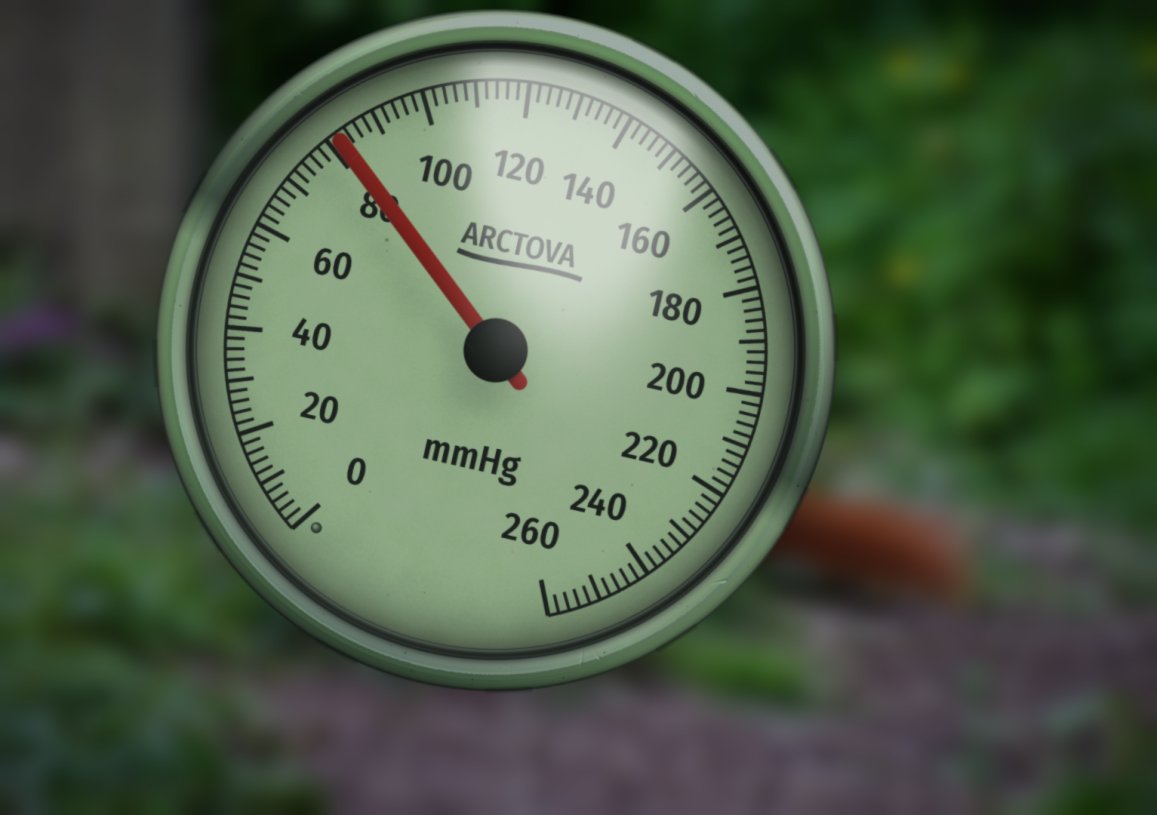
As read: 82
